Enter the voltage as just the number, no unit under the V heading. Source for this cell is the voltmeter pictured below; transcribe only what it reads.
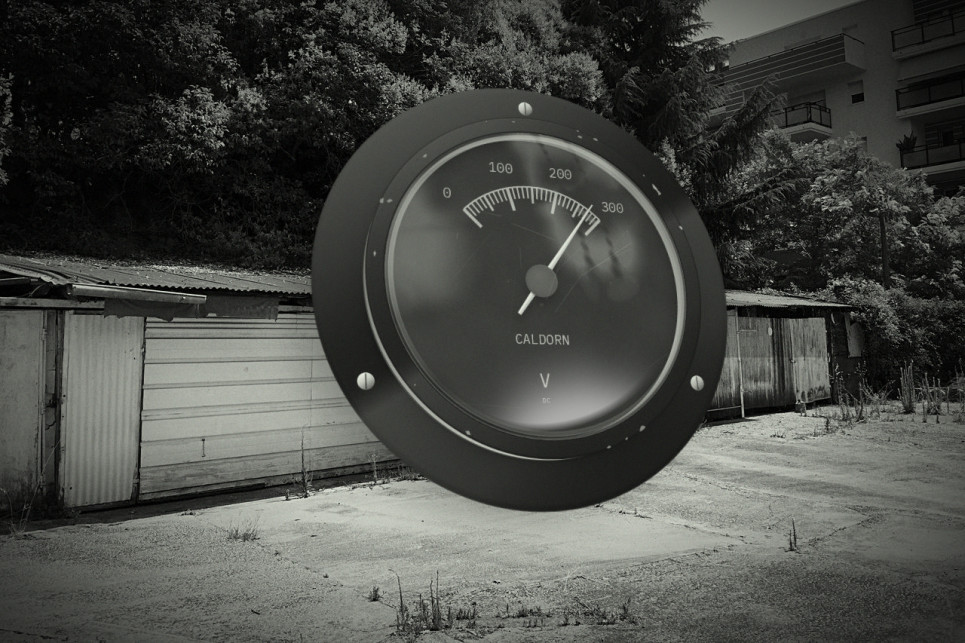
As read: 270
